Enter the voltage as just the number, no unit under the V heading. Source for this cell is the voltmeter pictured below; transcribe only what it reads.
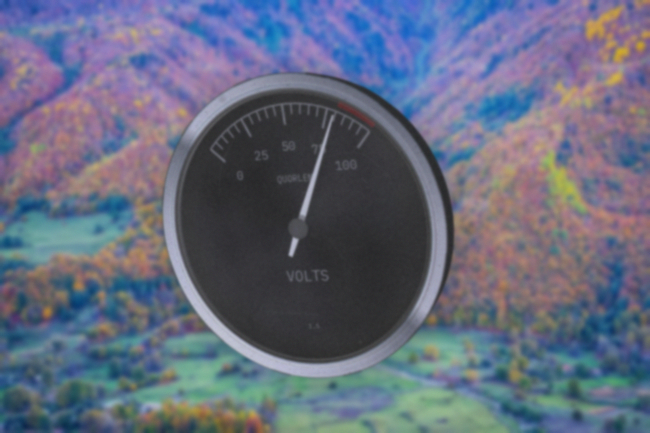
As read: 80
